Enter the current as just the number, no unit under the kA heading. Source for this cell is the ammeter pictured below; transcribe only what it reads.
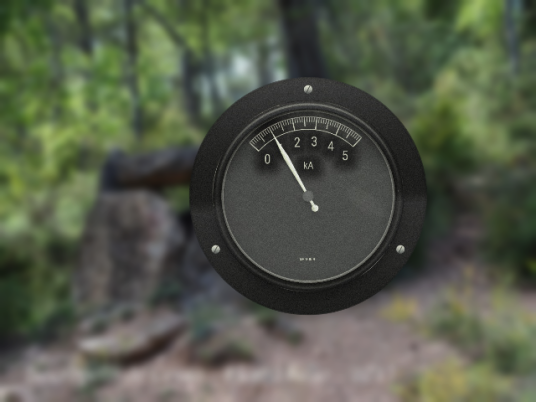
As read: 1
